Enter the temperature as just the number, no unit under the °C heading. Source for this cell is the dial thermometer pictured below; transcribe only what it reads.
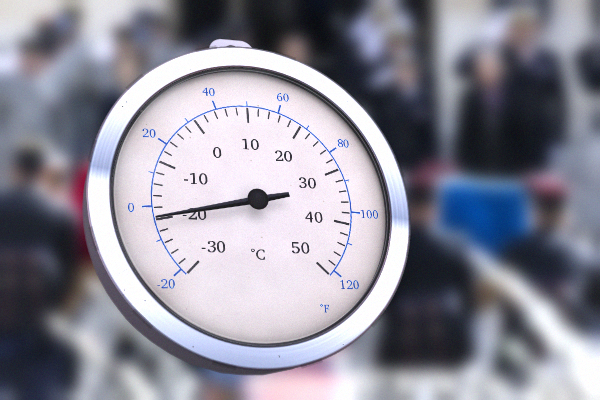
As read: -20
